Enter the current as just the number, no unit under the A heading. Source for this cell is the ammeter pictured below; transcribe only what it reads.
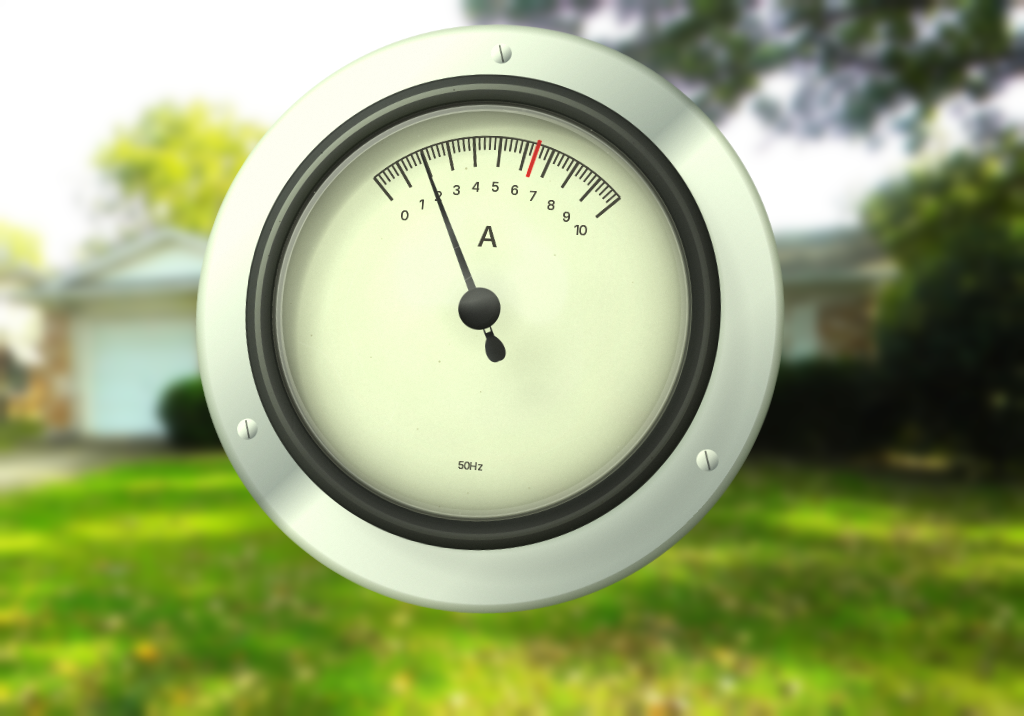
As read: 2
